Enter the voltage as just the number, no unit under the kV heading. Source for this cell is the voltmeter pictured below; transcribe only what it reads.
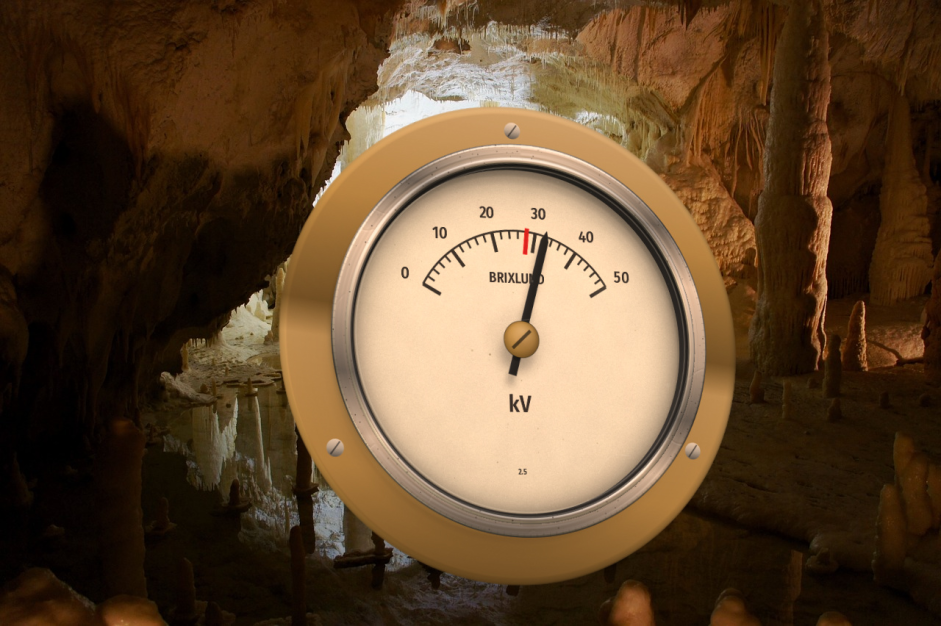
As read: 32
